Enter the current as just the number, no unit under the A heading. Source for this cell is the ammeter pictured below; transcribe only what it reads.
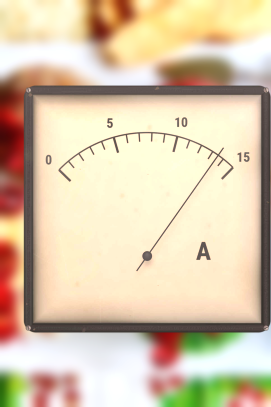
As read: 13.5
